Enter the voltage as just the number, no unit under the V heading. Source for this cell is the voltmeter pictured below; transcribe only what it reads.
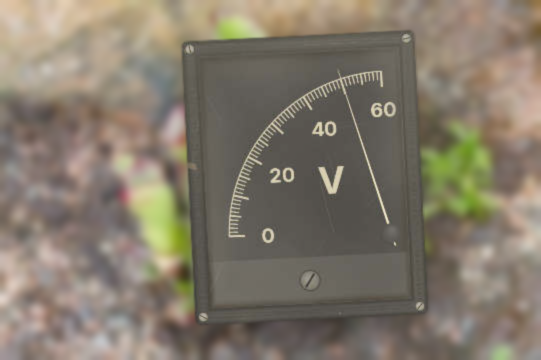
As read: 50
